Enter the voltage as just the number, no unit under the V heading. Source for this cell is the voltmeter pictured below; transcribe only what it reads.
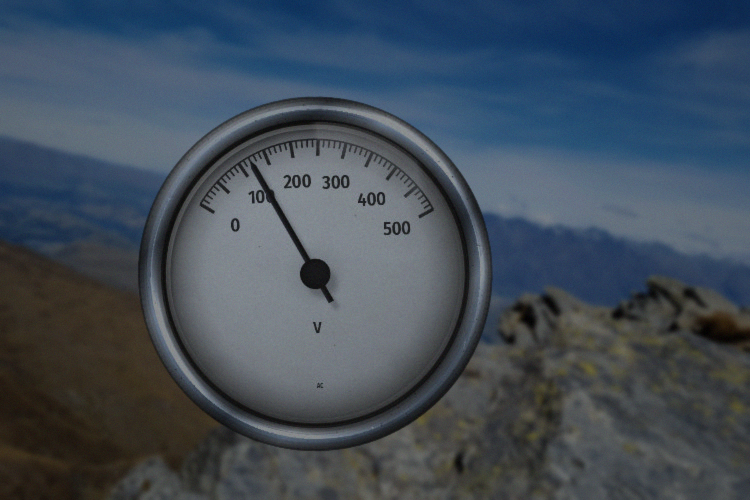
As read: 120
